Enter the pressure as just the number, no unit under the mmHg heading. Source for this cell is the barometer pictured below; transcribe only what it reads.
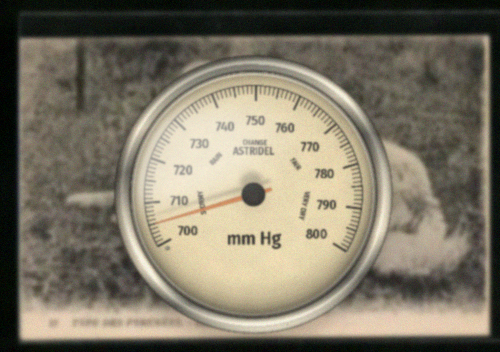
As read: 705
